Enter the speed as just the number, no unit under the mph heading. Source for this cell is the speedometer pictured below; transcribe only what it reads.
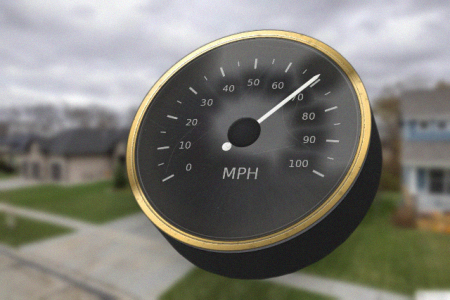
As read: 70
